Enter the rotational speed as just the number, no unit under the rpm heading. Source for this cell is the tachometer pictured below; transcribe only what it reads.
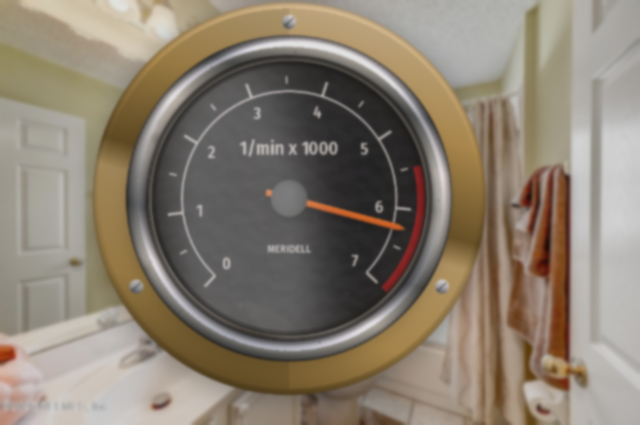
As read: 6250
